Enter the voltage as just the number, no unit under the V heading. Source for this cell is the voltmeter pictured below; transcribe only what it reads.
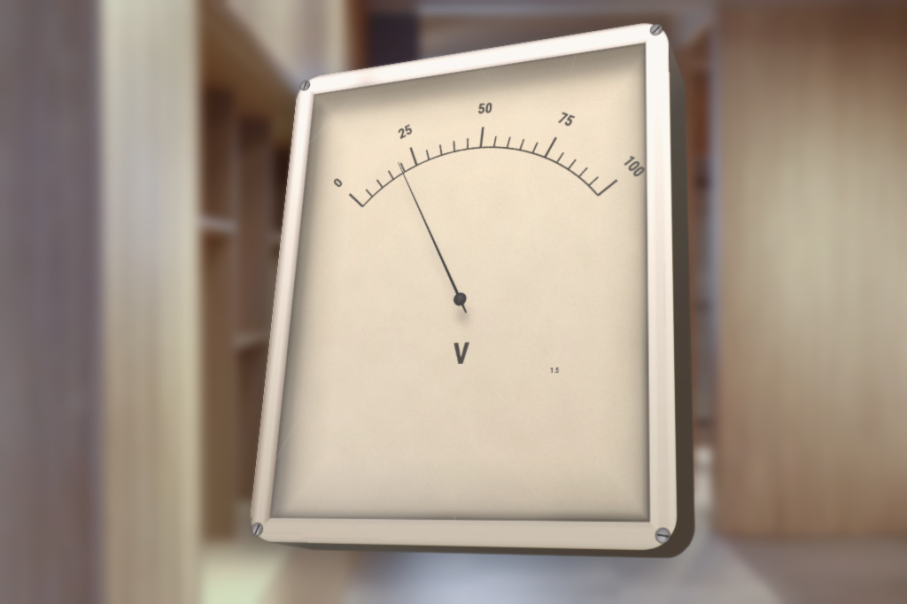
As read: 20
